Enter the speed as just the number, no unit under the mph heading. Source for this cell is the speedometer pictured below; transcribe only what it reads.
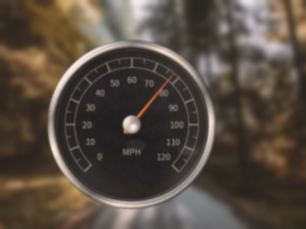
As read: 77.5
